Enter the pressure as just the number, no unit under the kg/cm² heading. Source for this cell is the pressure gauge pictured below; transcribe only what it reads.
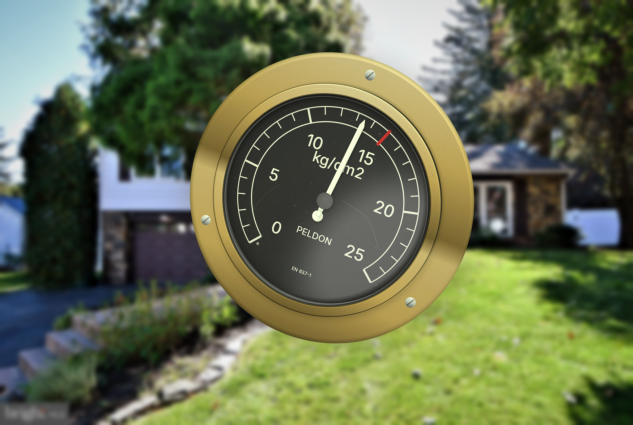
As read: 13.5
